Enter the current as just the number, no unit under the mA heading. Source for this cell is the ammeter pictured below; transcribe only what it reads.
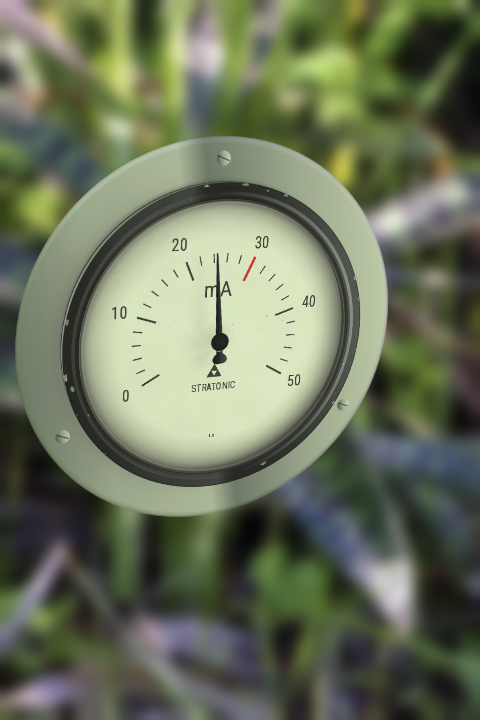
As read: 24
